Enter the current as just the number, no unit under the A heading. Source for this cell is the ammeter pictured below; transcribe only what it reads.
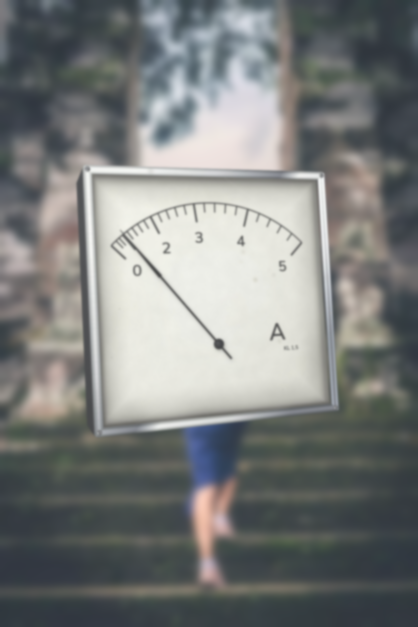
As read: 1
